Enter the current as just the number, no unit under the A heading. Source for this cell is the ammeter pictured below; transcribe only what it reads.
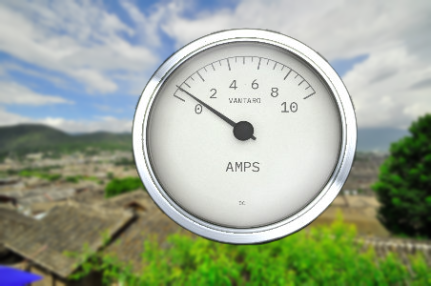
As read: 0.5
